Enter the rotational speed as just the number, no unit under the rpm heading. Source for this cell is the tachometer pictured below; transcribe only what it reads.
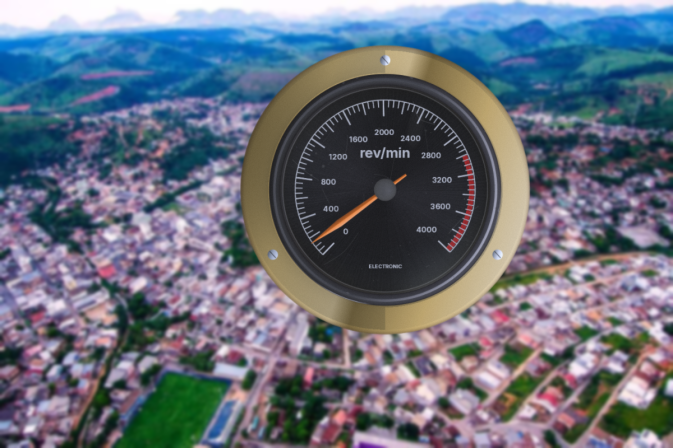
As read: 150
